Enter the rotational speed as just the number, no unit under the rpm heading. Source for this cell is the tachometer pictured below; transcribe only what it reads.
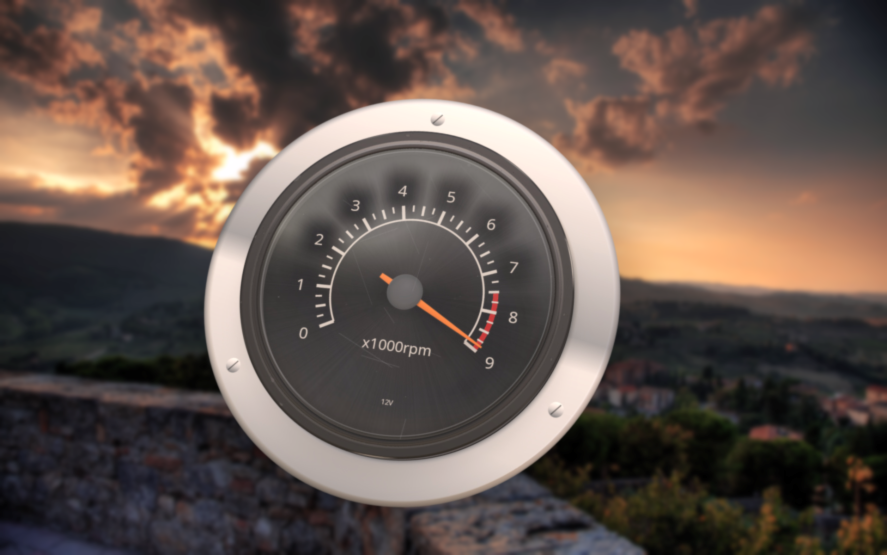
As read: 8875
